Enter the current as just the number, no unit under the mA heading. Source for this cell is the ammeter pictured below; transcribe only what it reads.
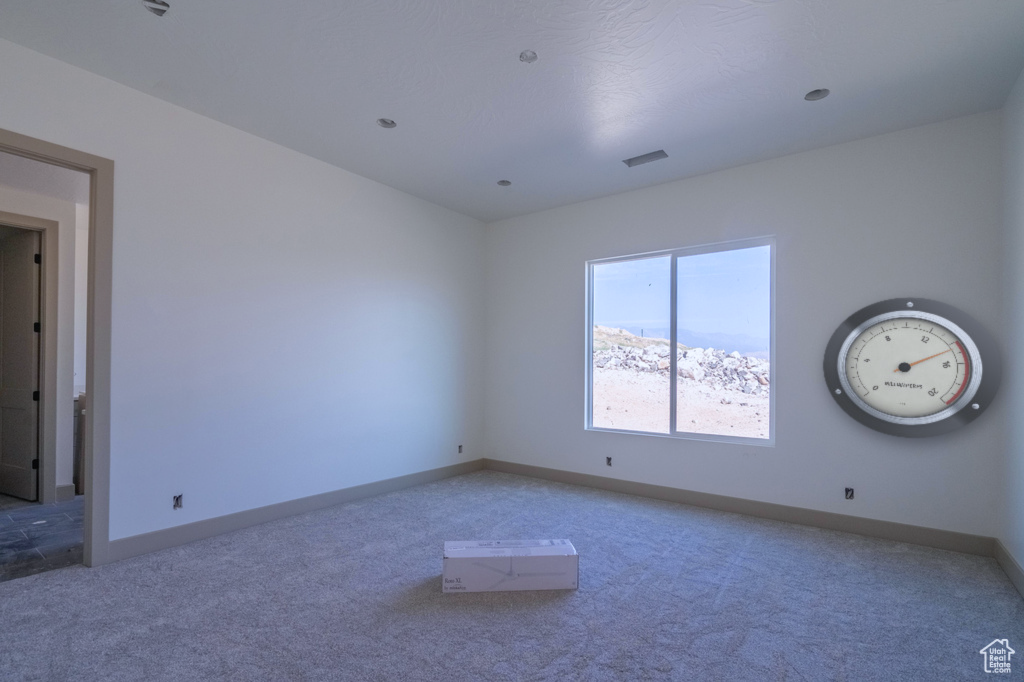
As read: 14.5
